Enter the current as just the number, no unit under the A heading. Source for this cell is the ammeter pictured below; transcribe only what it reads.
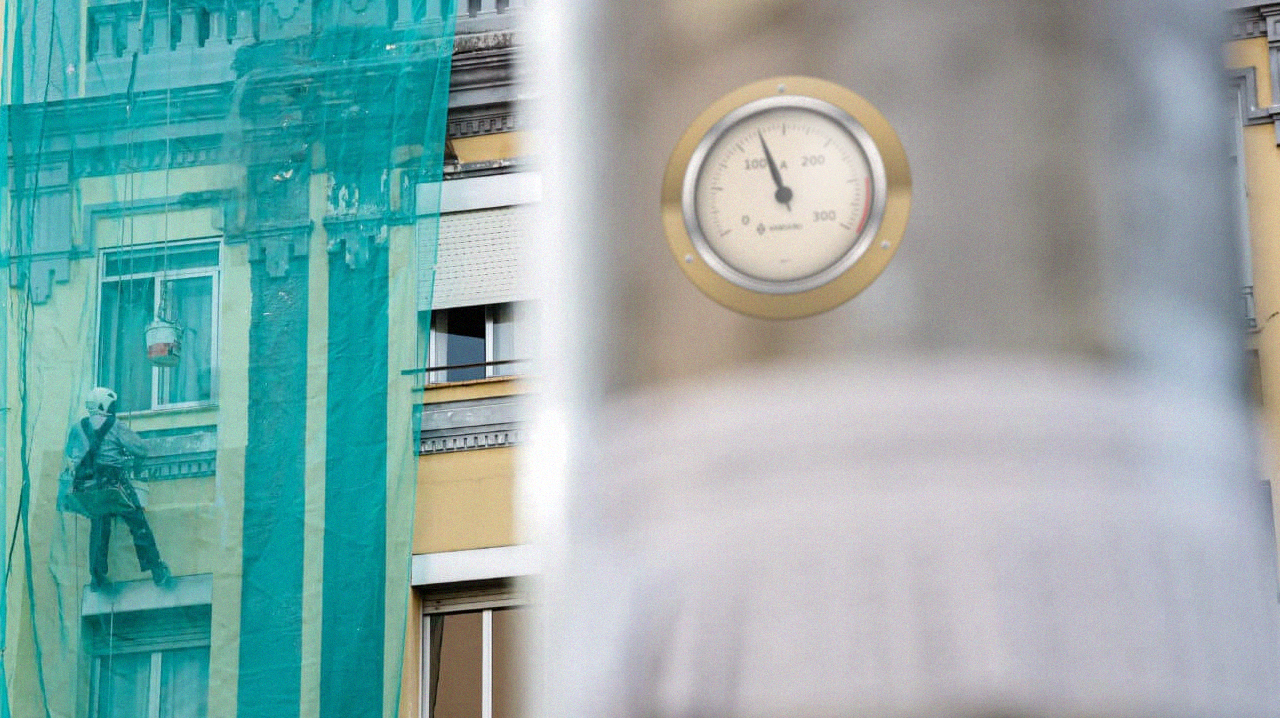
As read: 125
